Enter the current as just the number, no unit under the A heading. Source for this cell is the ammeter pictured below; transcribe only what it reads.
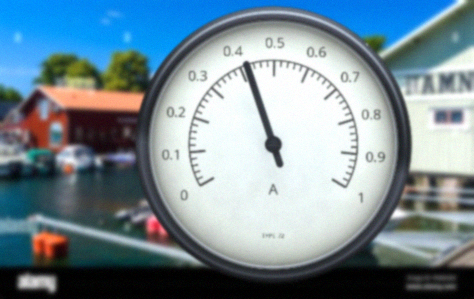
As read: 0.42
